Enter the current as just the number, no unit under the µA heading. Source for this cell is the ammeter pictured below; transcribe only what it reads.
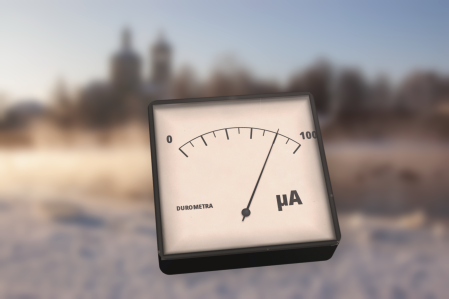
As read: 80
